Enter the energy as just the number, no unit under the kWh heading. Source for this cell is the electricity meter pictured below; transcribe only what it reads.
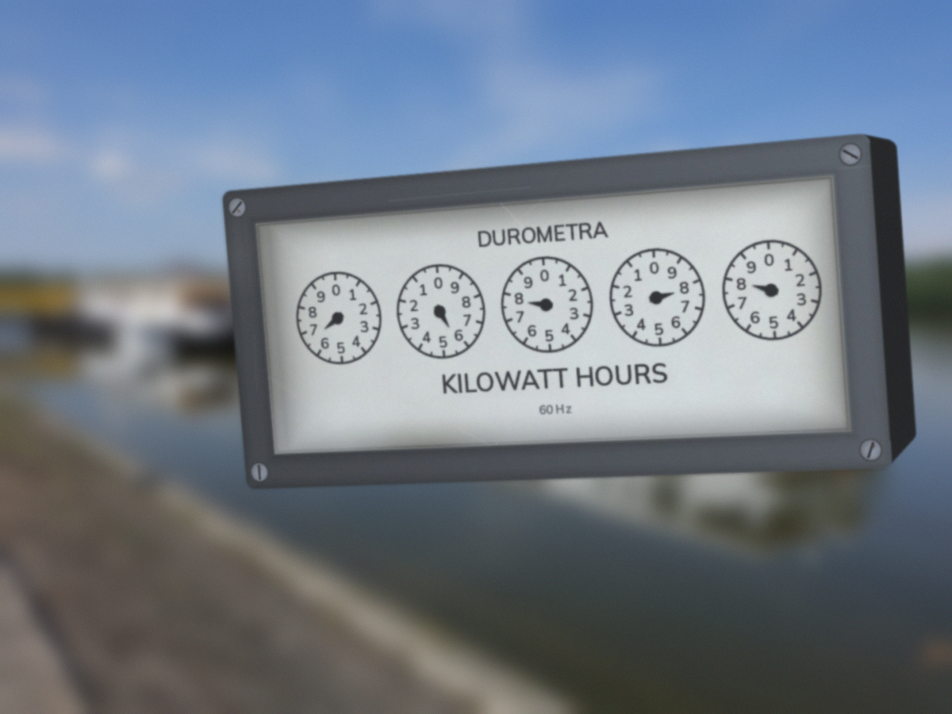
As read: 65778
